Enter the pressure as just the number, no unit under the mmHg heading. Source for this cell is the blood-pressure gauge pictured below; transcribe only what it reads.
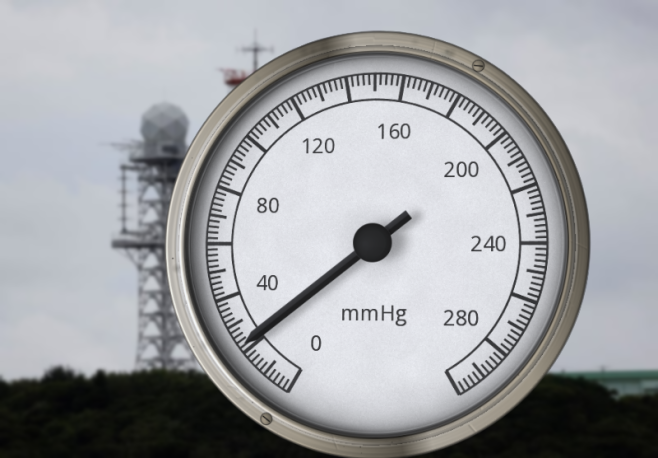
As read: 22
